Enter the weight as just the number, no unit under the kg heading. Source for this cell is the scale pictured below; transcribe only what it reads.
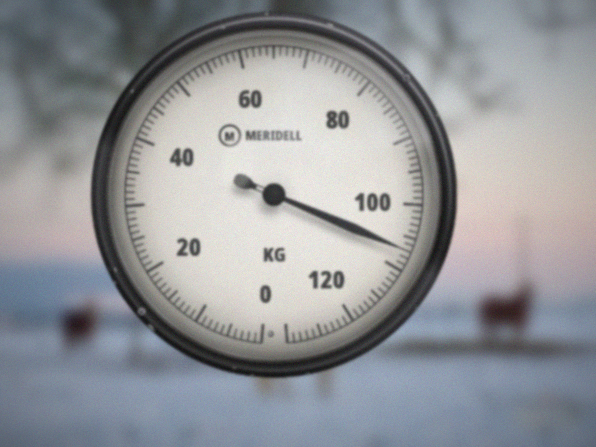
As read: 107
